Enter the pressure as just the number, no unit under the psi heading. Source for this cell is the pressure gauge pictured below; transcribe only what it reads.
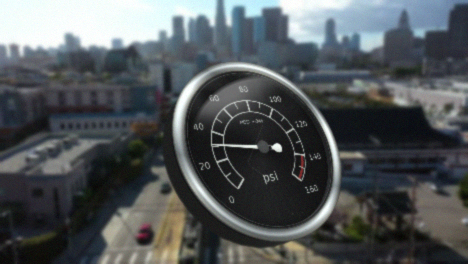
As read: 30
